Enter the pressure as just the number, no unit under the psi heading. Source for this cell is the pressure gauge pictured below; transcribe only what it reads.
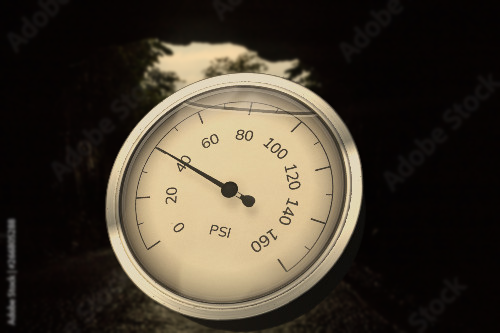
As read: 40
